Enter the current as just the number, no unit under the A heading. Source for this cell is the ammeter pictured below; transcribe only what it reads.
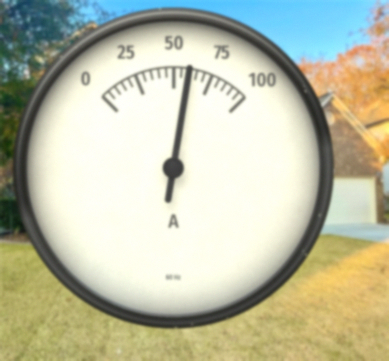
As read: 60
